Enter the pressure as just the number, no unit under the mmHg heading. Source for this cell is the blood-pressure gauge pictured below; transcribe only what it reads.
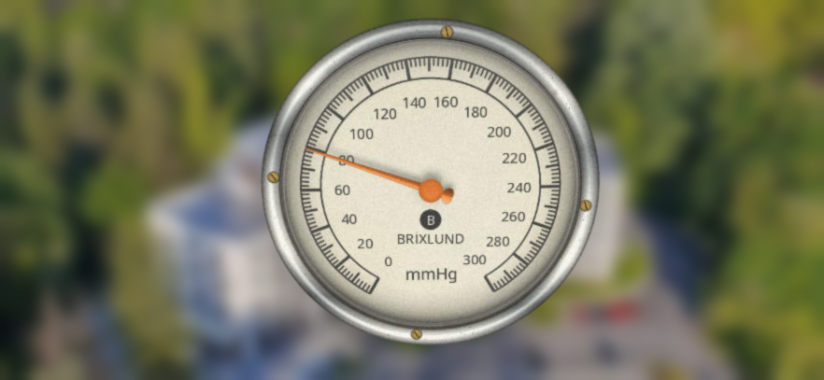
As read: 80
